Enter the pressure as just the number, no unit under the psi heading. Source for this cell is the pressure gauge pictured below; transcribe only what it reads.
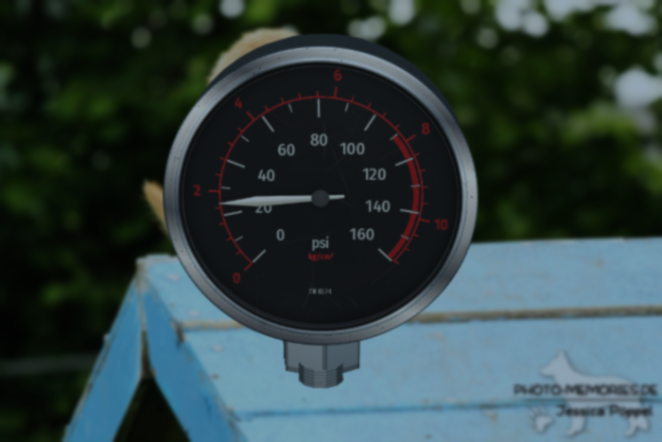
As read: 25
